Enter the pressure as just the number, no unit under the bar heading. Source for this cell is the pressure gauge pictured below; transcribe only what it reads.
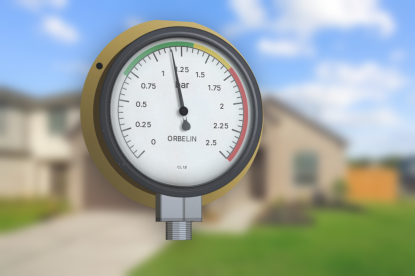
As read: 1.15
